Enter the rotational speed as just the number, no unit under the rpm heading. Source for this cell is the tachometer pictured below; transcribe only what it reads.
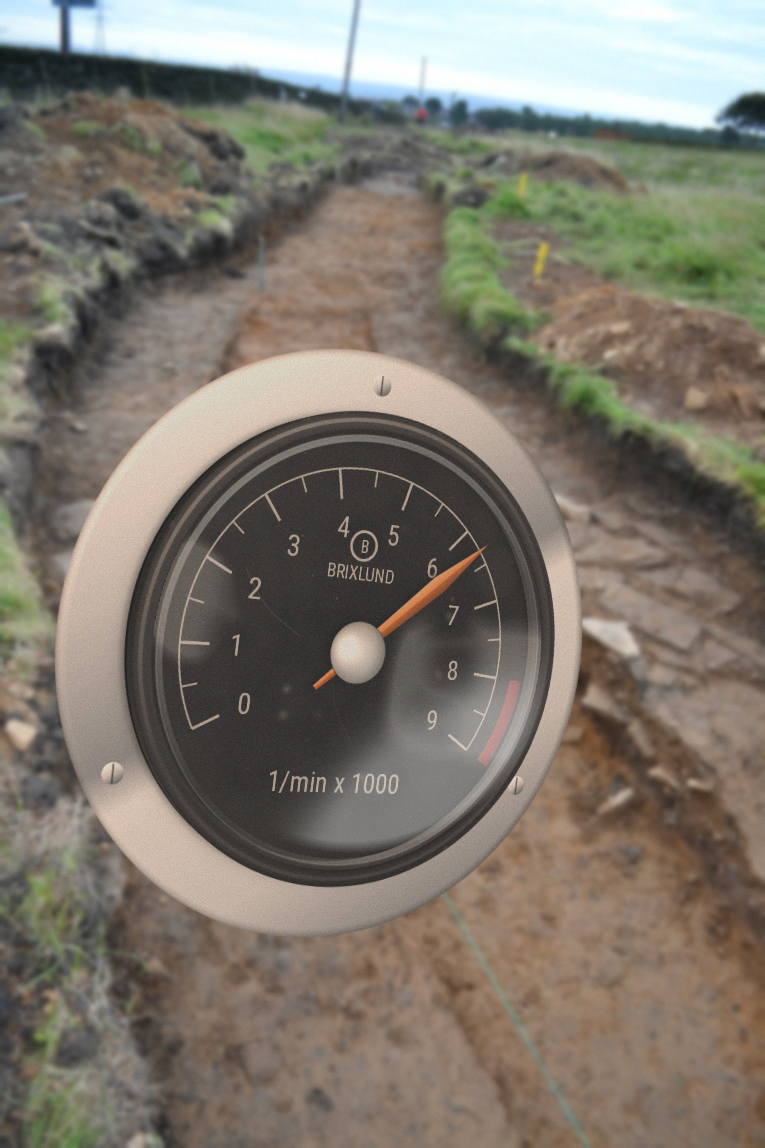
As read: 6250
